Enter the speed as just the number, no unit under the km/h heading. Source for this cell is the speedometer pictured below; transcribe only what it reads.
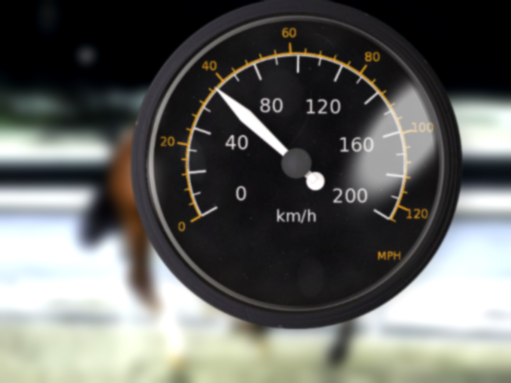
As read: 60
